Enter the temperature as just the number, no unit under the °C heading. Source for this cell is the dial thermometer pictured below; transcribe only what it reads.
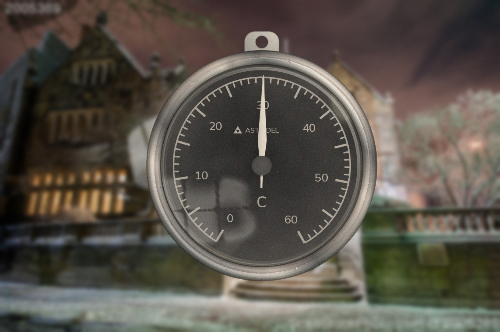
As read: 30
